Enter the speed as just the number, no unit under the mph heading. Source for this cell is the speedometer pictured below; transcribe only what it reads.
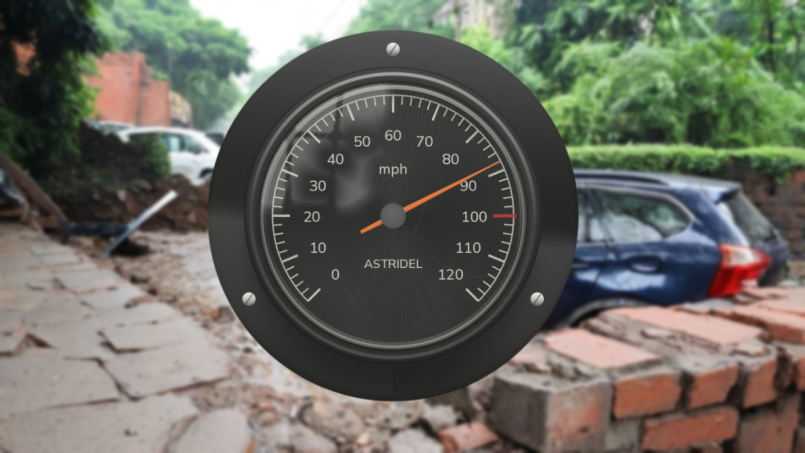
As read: 88
